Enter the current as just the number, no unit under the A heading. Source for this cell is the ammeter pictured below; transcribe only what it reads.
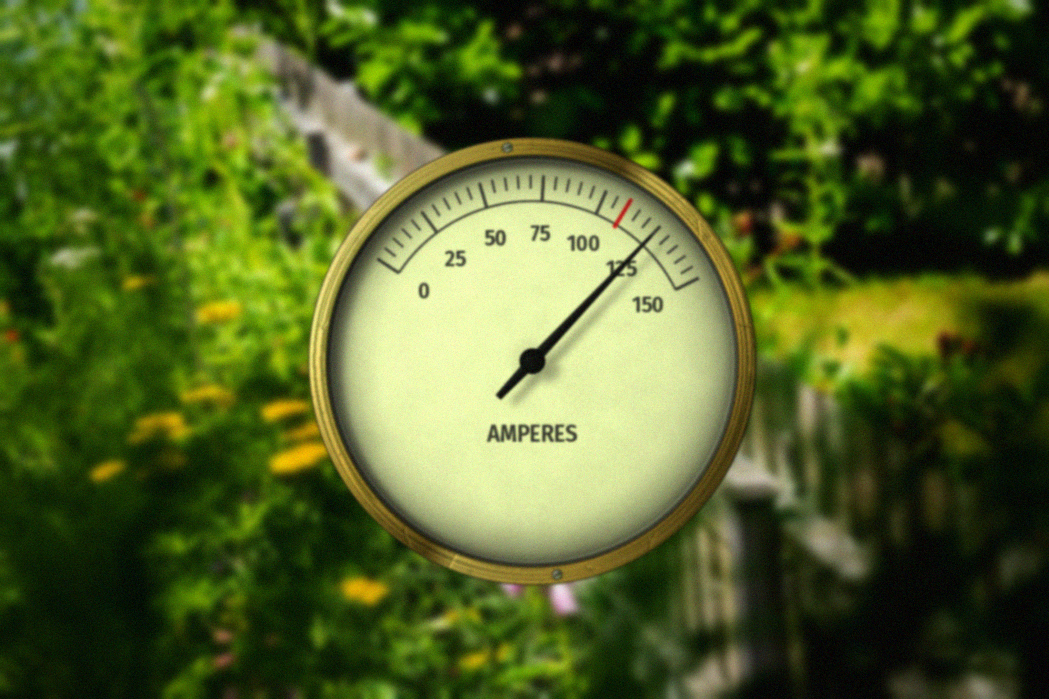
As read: 125
